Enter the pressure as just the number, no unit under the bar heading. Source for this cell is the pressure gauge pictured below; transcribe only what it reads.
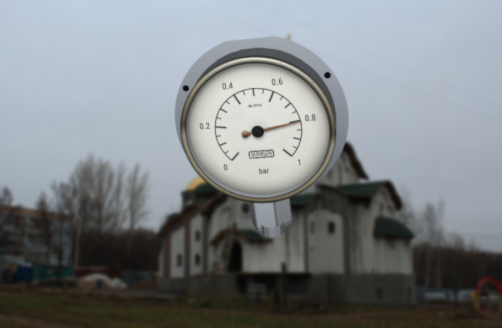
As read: 0.8
